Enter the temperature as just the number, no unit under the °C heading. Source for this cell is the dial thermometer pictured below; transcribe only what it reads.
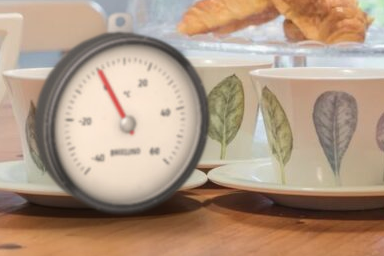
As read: 0
